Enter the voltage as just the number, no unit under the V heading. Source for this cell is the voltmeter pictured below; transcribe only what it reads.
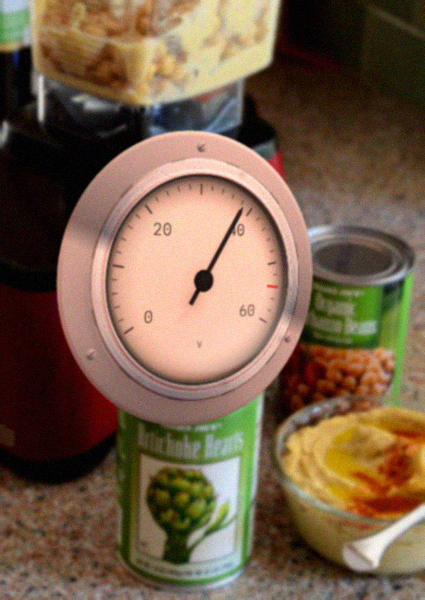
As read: 38
